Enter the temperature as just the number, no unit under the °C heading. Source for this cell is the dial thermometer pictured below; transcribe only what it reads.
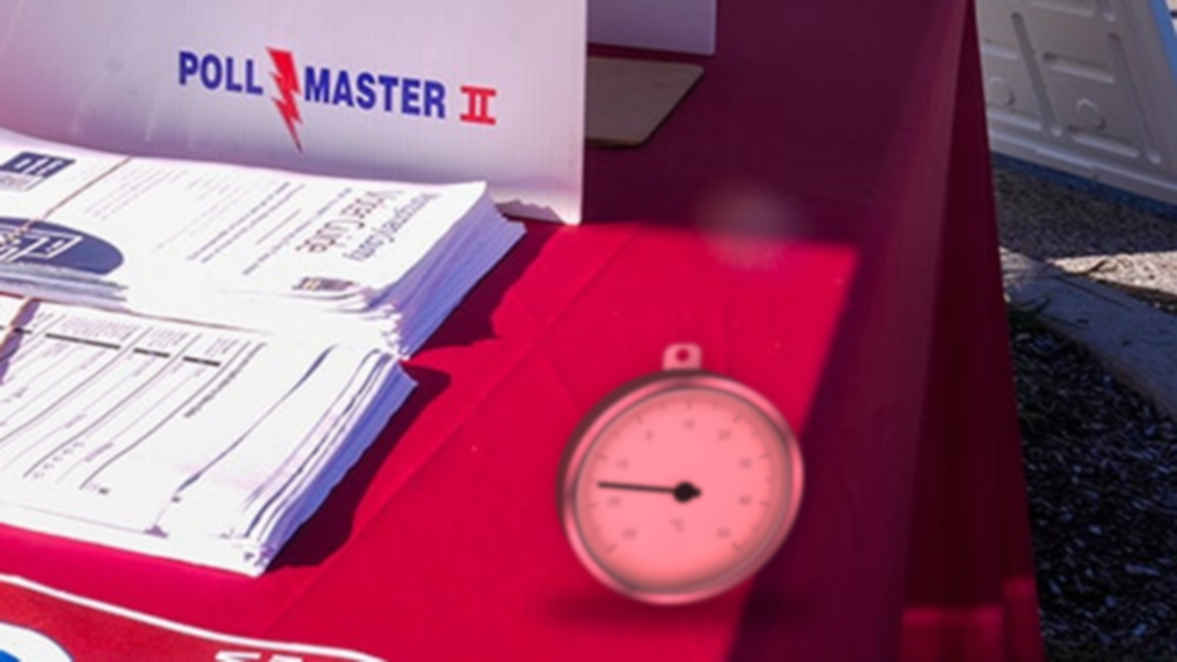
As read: -15
